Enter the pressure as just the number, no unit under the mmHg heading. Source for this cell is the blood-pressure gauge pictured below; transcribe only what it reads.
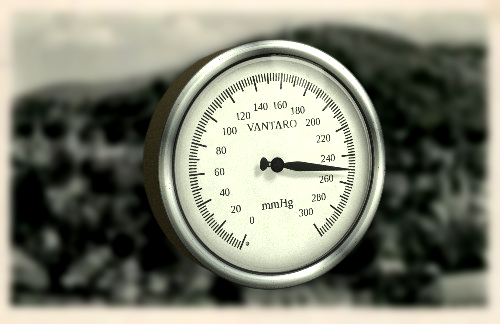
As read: 250
